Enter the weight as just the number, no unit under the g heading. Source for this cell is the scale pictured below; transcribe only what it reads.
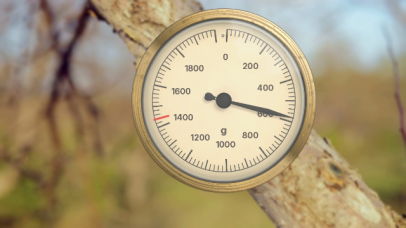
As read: 580
